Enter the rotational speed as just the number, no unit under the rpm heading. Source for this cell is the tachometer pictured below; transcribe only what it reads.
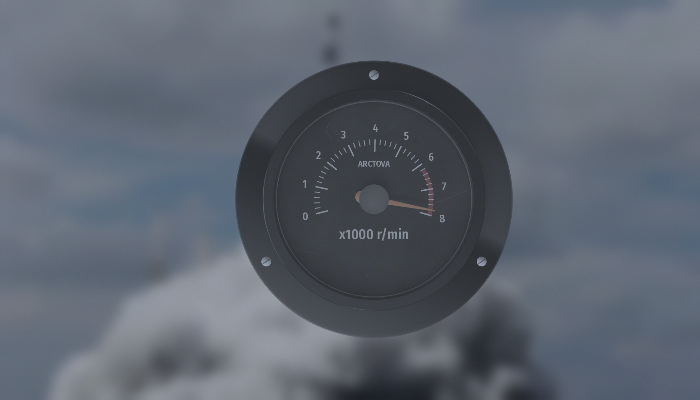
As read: 7800
